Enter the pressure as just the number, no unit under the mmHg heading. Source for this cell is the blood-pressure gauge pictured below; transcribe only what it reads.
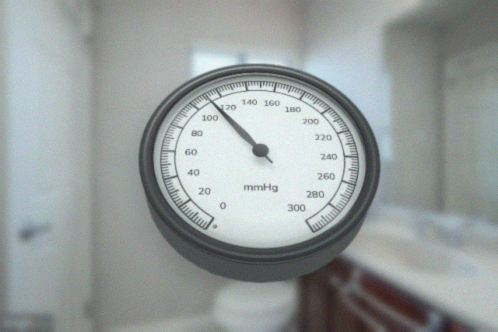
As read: 110
